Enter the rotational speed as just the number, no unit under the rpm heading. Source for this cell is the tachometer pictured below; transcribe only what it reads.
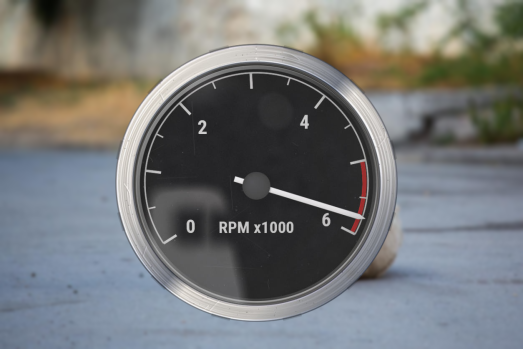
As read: 5750
